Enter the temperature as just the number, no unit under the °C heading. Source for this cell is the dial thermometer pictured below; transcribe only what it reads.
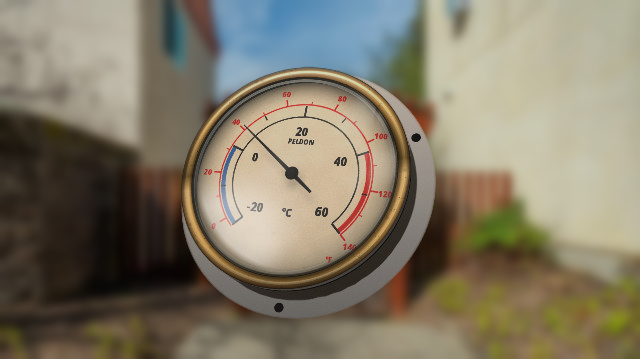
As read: 5
